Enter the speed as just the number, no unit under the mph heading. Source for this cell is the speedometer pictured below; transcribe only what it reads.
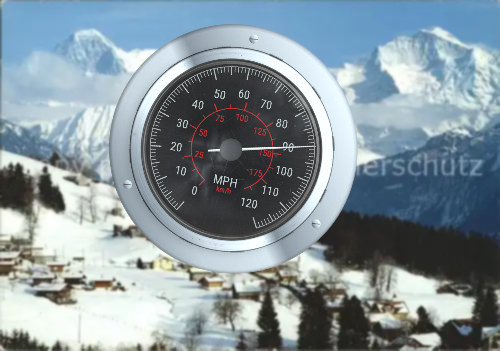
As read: 90
